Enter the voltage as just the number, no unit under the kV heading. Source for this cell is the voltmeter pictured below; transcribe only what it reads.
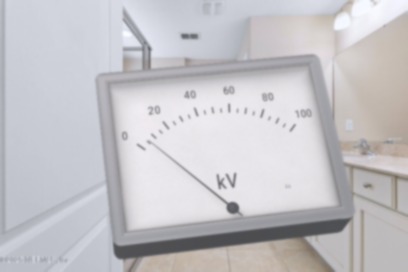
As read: 5
